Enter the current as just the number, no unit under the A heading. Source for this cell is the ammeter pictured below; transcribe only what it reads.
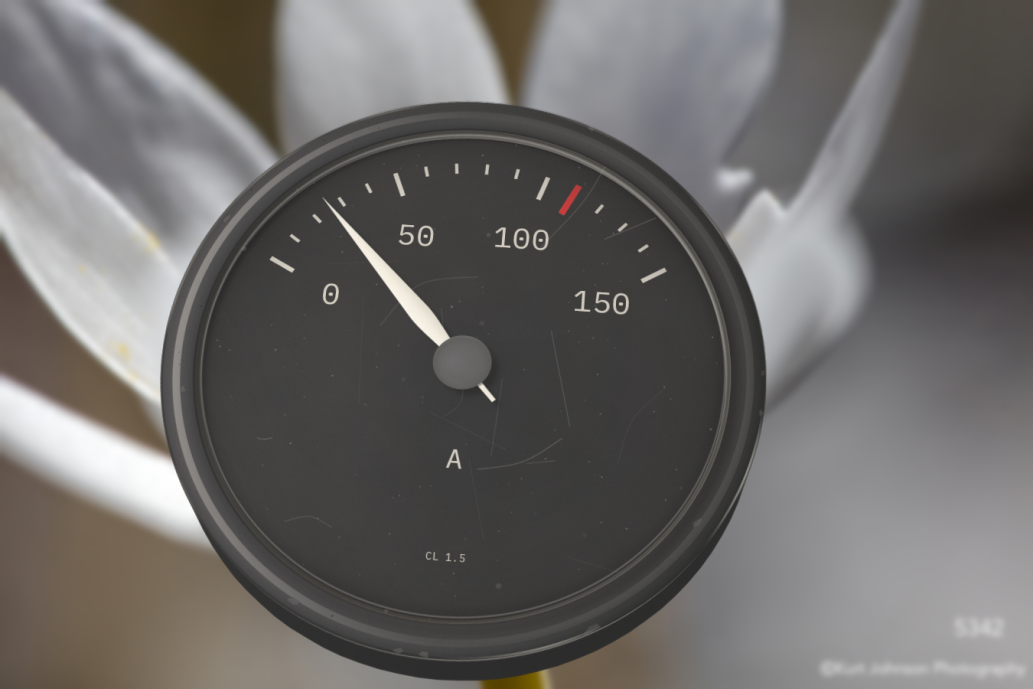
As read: 25
